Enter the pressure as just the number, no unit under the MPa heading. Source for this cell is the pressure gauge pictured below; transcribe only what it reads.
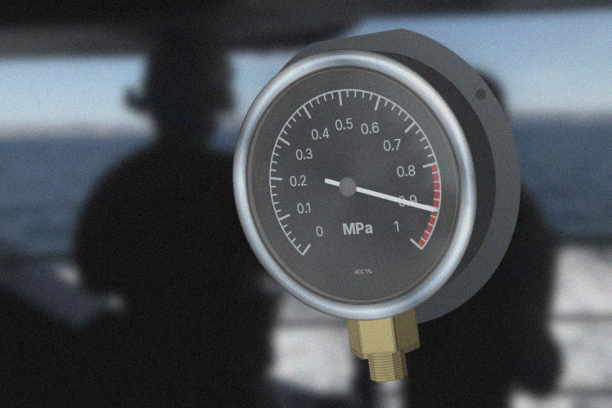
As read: 0.9
